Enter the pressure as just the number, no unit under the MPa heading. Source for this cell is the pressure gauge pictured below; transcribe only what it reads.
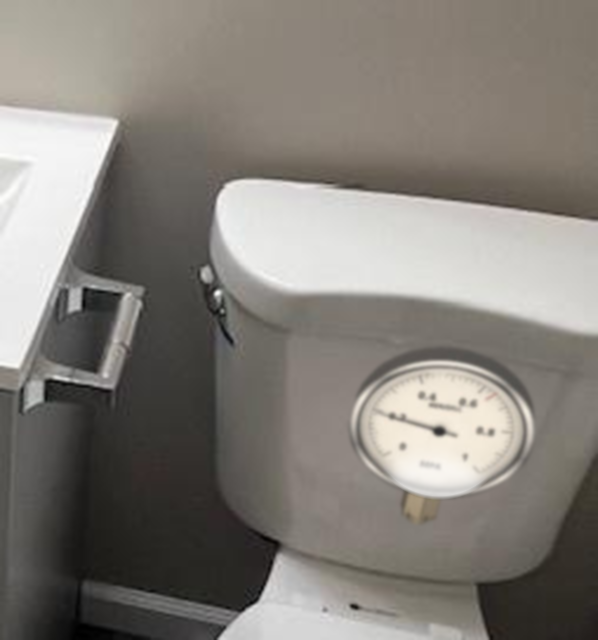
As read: 0.2
